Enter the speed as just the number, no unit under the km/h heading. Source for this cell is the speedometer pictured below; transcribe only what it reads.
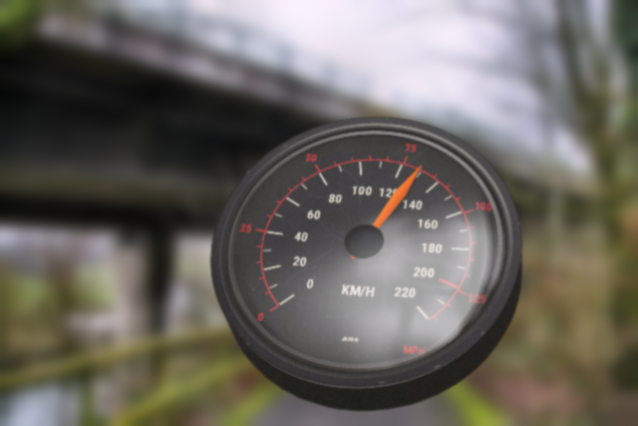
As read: 130
